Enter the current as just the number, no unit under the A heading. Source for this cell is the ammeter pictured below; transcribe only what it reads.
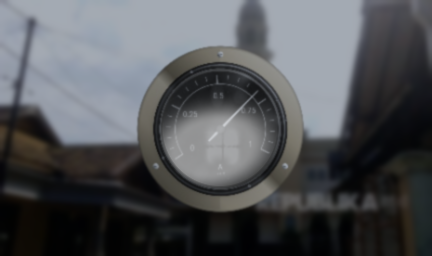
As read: 0.7
